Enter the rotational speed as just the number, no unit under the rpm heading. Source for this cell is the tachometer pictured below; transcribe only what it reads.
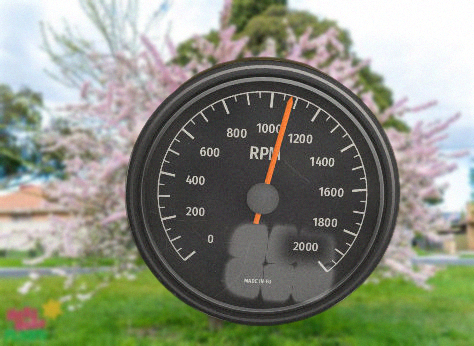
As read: 1075
